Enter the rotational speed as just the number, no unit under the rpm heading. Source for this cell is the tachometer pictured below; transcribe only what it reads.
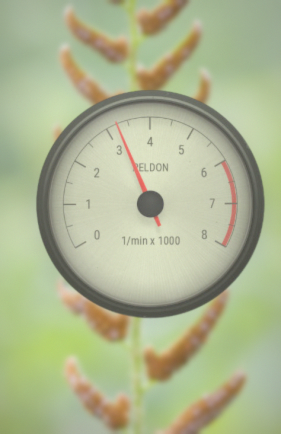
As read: 3250
